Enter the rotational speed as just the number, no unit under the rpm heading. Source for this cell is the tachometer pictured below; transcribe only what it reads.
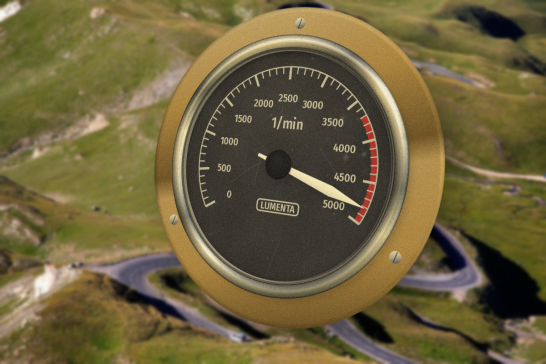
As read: 4800
